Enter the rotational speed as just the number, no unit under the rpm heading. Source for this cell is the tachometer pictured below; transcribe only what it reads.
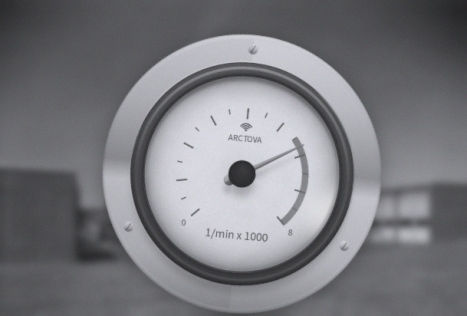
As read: 5750
